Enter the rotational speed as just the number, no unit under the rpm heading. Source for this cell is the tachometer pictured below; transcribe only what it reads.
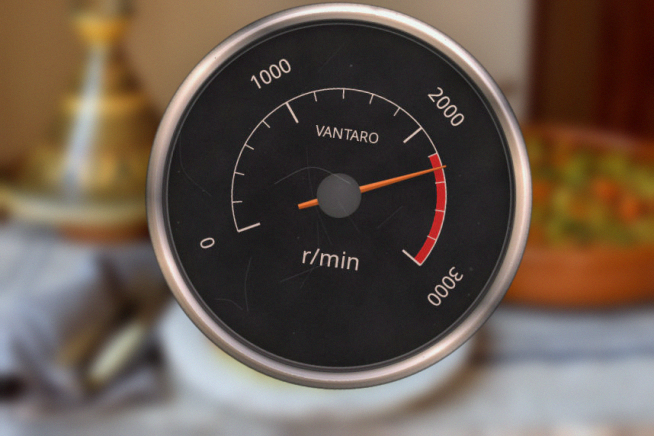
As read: 2300
